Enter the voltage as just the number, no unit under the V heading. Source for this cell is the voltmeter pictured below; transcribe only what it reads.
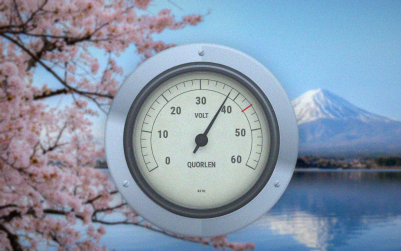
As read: 38
